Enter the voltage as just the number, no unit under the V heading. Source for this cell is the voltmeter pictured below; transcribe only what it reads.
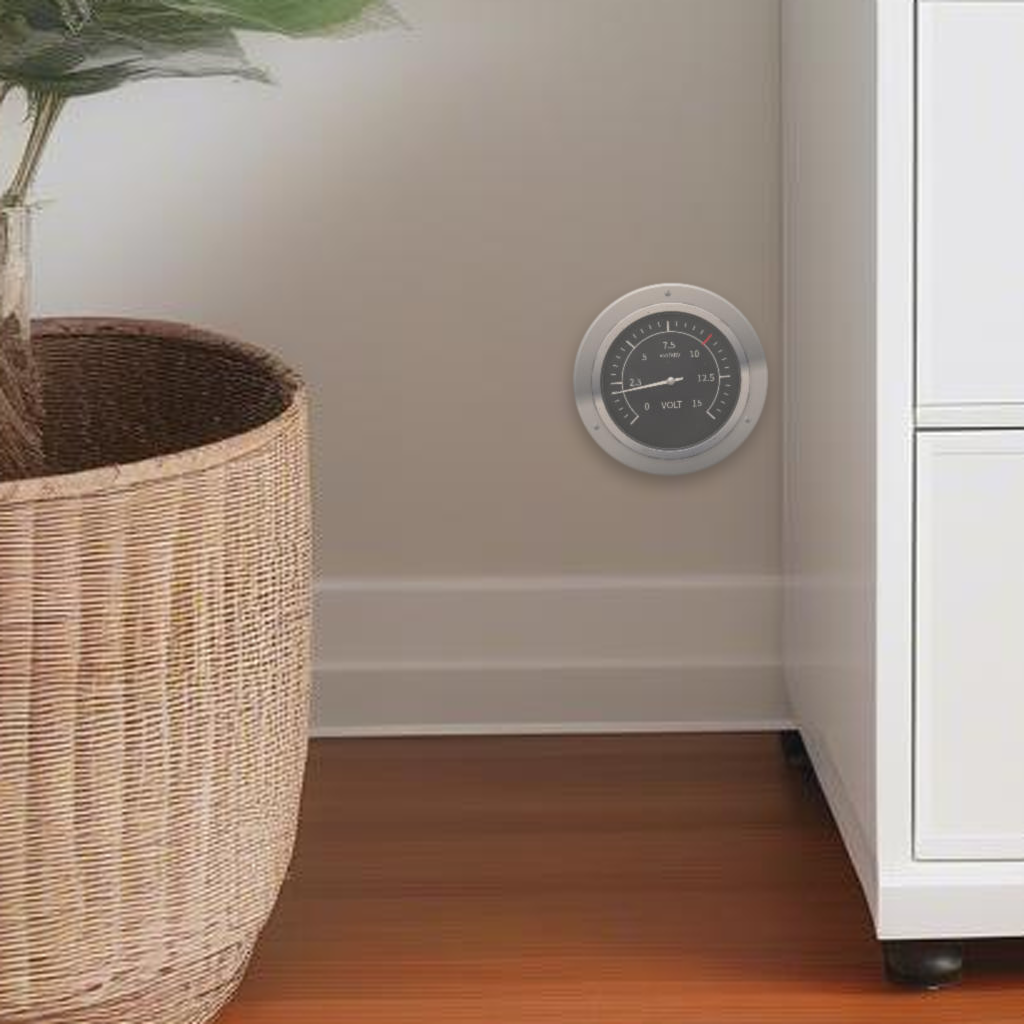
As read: 2
